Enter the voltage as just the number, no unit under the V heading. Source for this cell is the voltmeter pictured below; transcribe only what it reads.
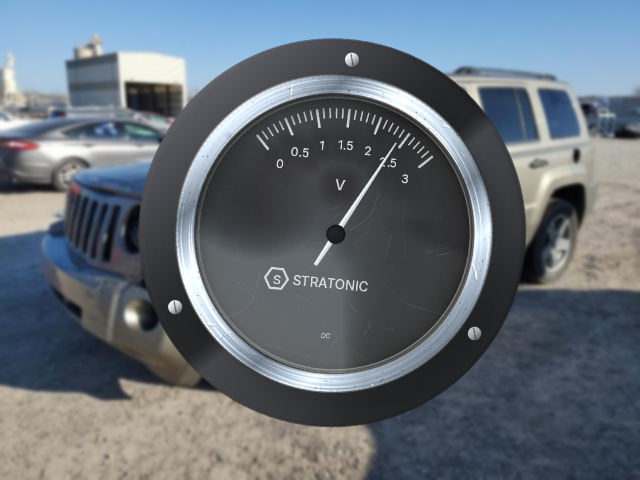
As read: 2.4
